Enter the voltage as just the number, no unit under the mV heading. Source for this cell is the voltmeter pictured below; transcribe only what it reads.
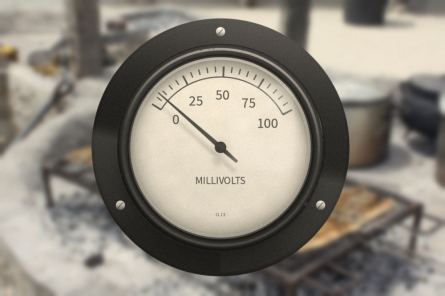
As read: 7.5
